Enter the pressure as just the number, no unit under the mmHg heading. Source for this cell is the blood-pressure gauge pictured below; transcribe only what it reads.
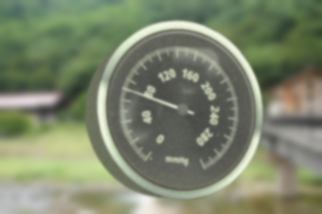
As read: 70
